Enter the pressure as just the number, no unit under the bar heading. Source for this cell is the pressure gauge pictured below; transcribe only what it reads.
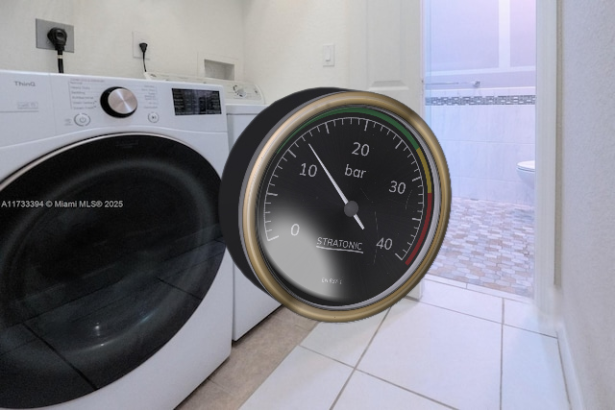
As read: 12
